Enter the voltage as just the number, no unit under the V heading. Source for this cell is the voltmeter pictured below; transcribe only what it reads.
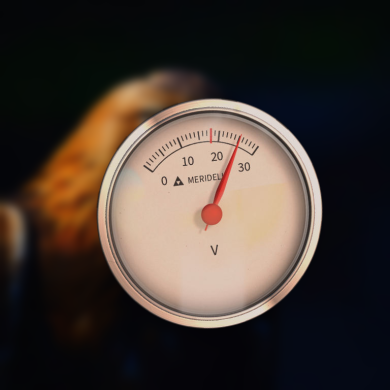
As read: 25
